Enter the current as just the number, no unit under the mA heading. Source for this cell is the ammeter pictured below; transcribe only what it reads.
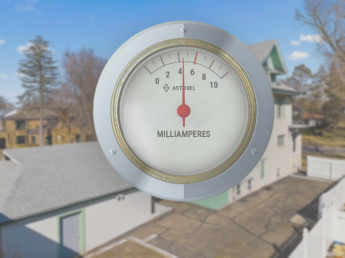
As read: 4.5
